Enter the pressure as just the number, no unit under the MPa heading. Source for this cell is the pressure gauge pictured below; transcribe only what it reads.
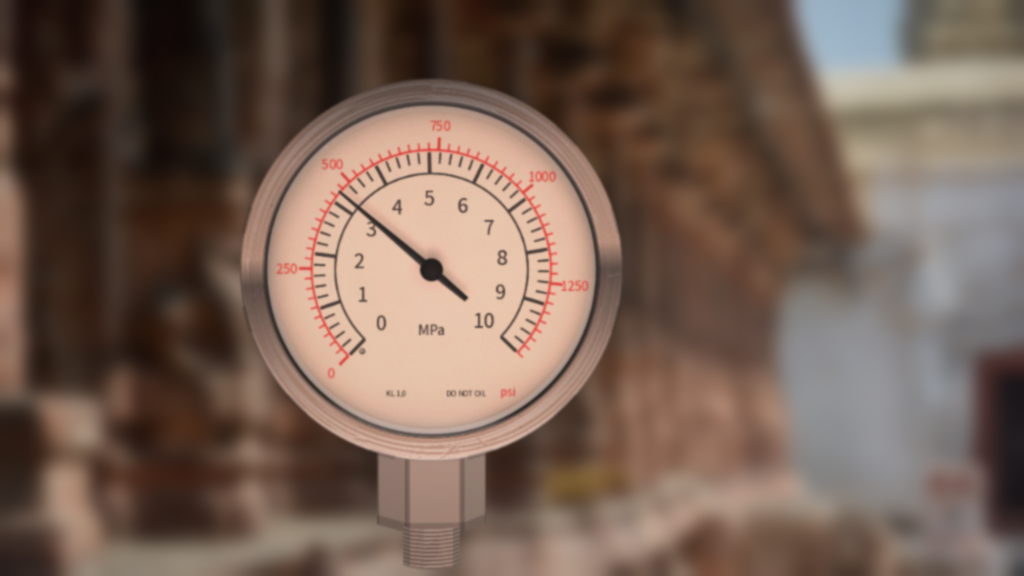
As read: 3.2
